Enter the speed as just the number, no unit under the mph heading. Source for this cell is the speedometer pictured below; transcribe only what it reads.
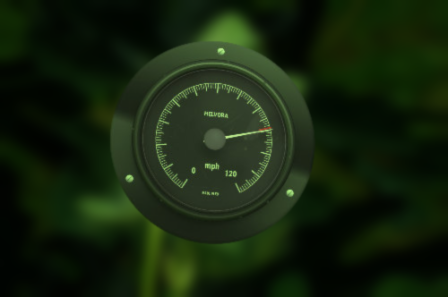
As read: 90
